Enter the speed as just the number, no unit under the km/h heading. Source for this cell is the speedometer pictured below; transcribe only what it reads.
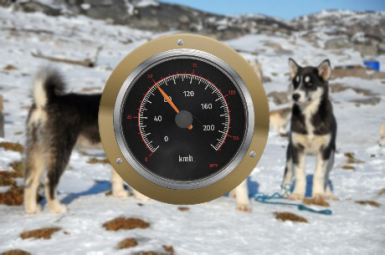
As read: 80
